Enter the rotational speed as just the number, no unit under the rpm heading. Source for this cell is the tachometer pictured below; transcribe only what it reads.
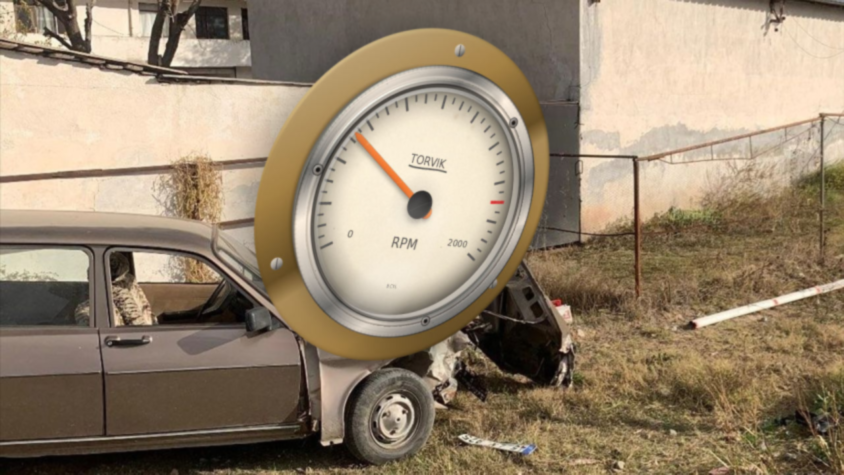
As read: 525
